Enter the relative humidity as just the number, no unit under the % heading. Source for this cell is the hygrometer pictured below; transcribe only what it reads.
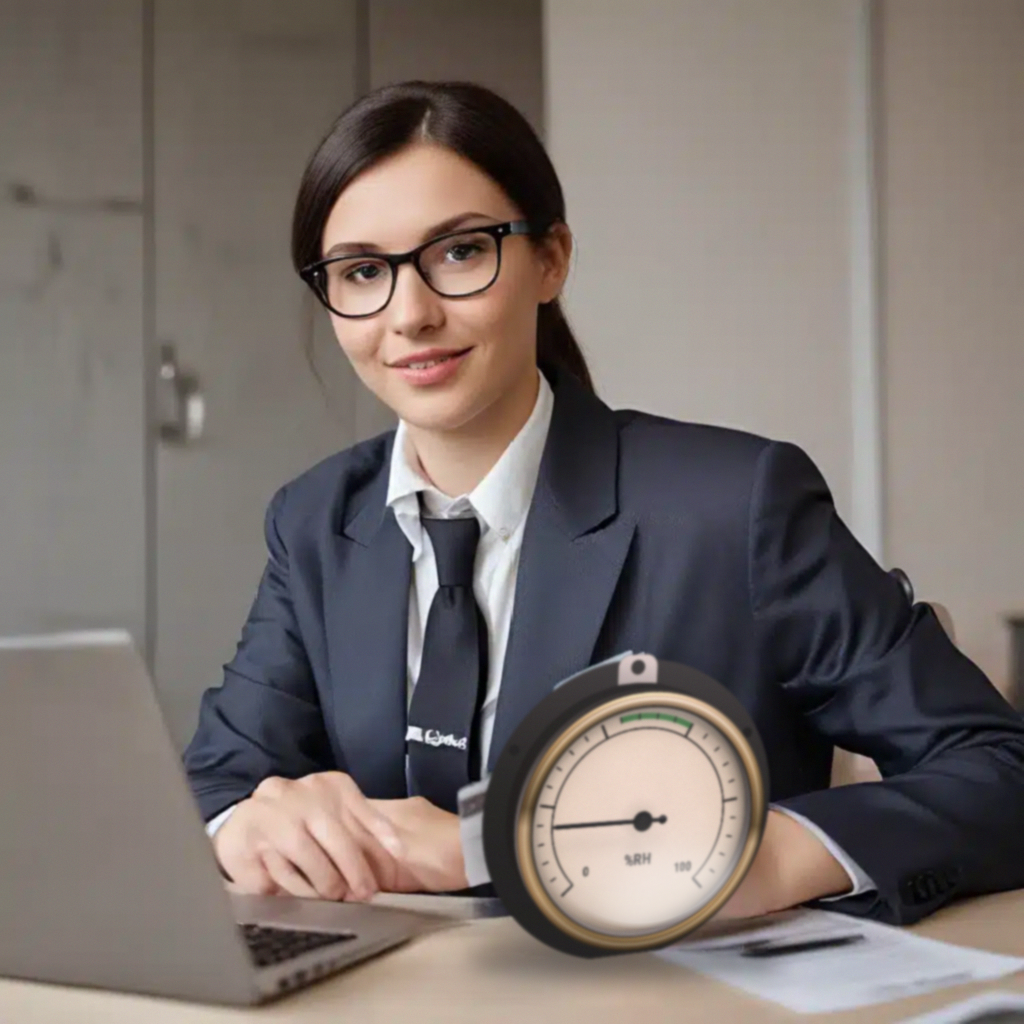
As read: 16
